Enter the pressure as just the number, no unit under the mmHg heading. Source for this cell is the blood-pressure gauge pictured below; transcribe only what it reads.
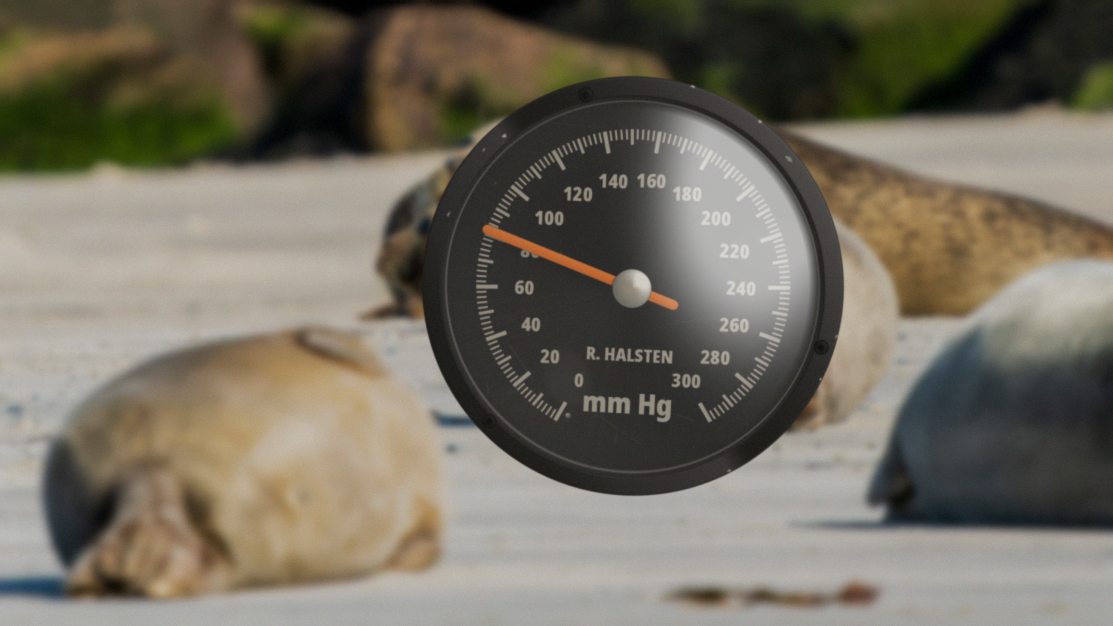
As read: 82
